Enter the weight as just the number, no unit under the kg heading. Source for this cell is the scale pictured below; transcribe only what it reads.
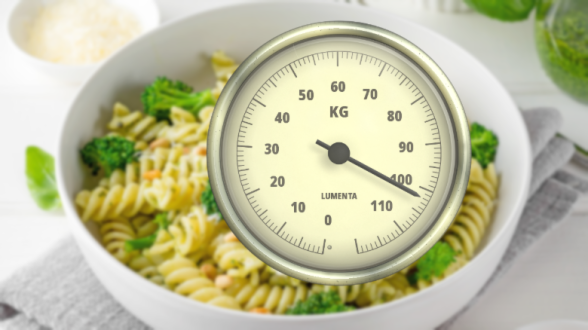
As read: 102
